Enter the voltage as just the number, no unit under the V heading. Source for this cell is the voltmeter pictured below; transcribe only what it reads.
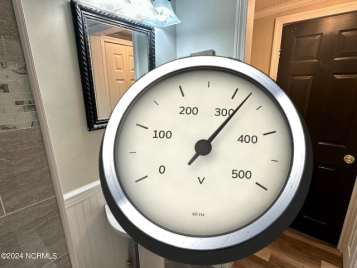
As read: 325
